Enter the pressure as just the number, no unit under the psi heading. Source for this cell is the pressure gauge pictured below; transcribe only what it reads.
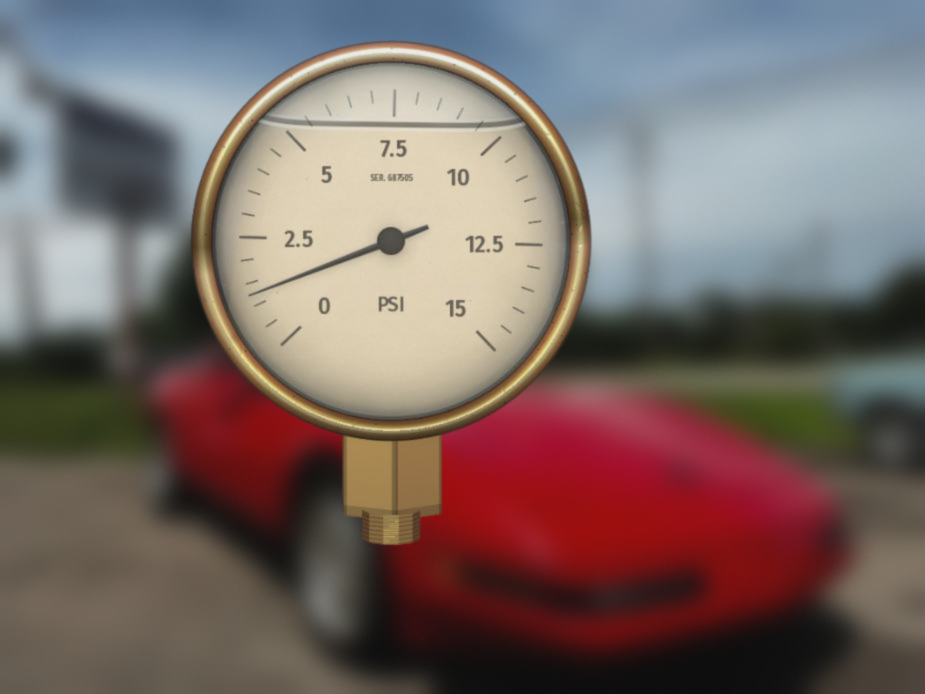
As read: 1.25
